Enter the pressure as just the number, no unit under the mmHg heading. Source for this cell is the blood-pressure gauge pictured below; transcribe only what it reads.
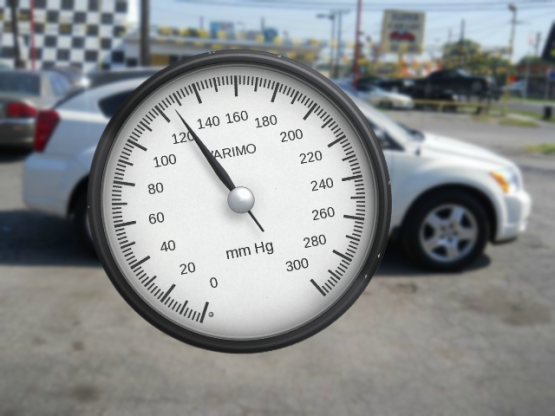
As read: 126
